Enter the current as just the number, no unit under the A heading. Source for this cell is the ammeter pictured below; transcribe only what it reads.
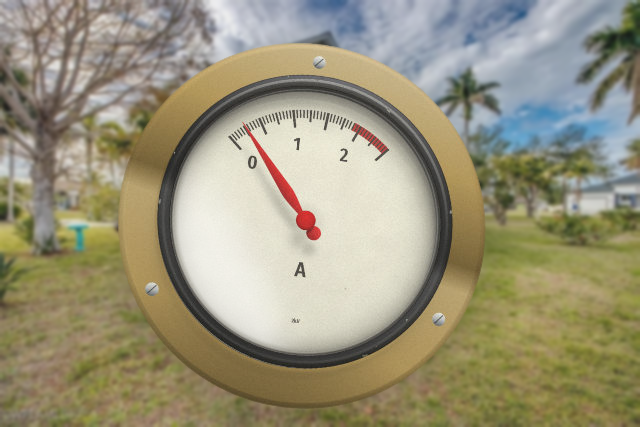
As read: 0.25
